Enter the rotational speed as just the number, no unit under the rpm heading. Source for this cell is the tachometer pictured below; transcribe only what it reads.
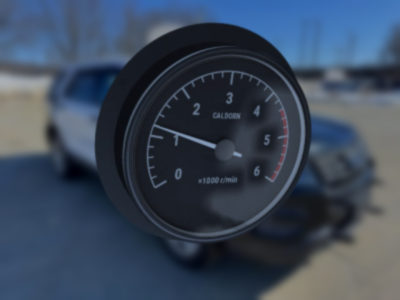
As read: 1200
